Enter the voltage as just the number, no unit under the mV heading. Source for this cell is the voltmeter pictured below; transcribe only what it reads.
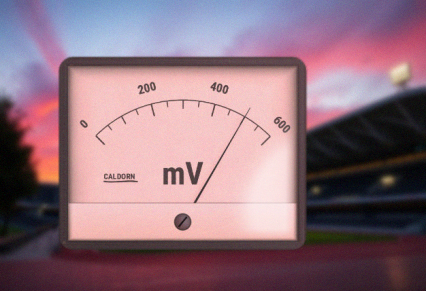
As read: 500
